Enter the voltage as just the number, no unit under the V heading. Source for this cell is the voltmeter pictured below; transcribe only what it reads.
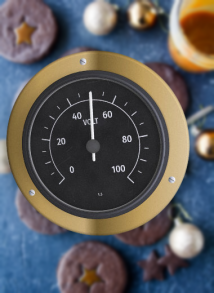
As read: 50
